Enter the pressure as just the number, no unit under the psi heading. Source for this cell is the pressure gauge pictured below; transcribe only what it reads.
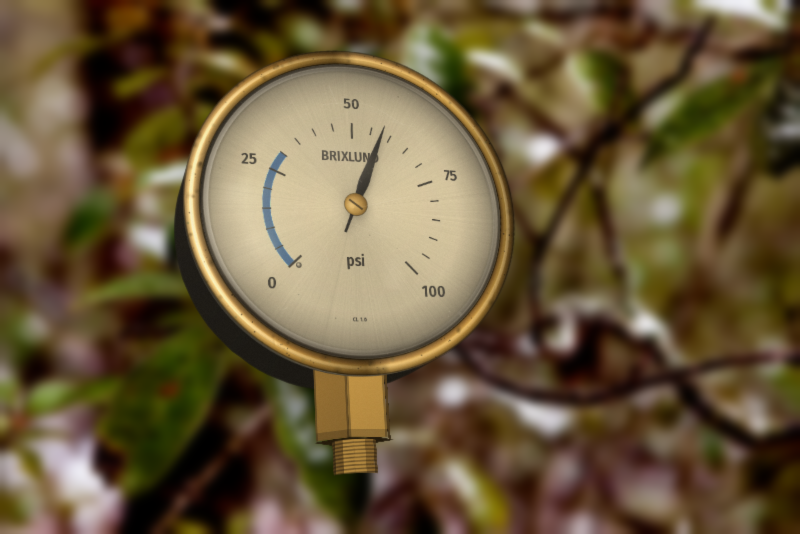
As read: 57.5
